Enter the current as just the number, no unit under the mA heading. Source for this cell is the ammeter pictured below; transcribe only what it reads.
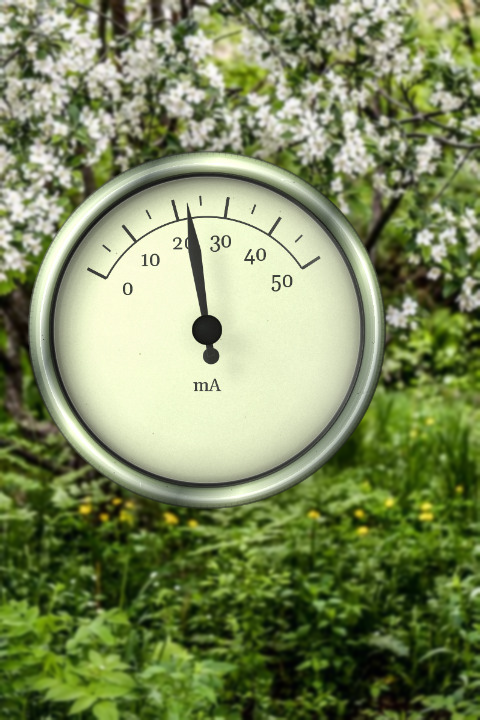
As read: 22.5
